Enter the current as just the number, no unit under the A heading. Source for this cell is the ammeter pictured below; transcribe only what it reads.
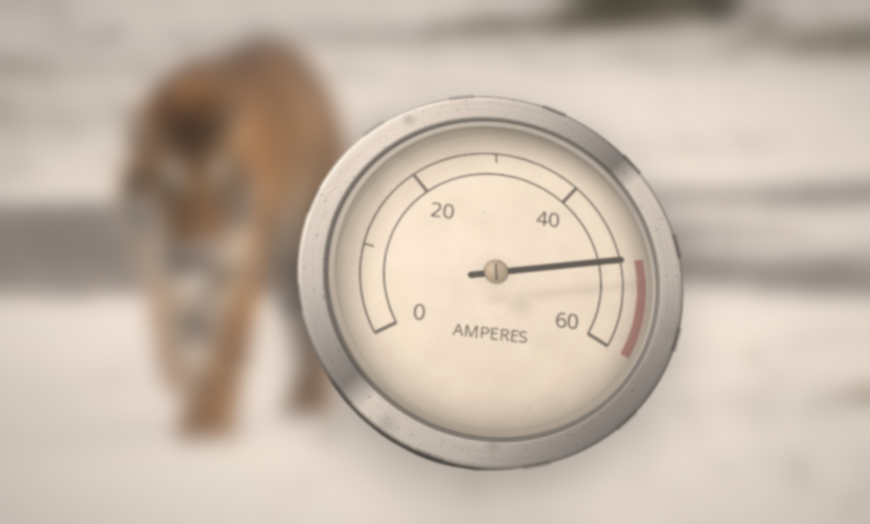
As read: 50
